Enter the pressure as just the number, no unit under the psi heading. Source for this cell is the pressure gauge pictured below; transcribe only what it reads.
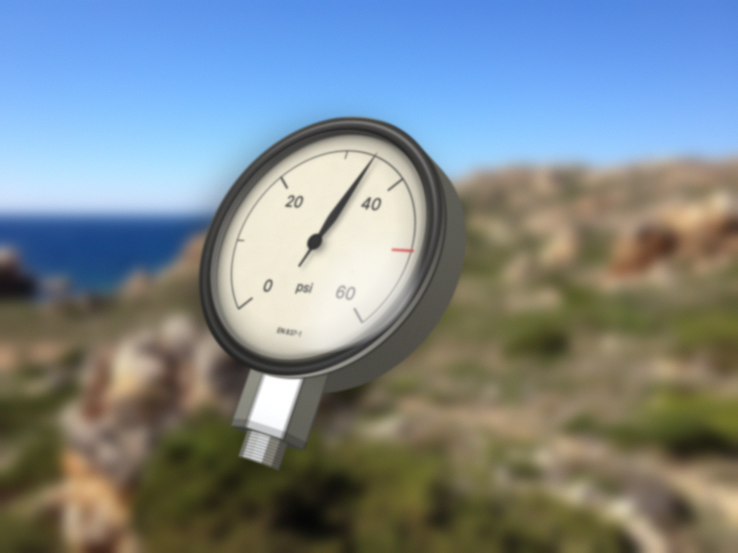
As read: 35
